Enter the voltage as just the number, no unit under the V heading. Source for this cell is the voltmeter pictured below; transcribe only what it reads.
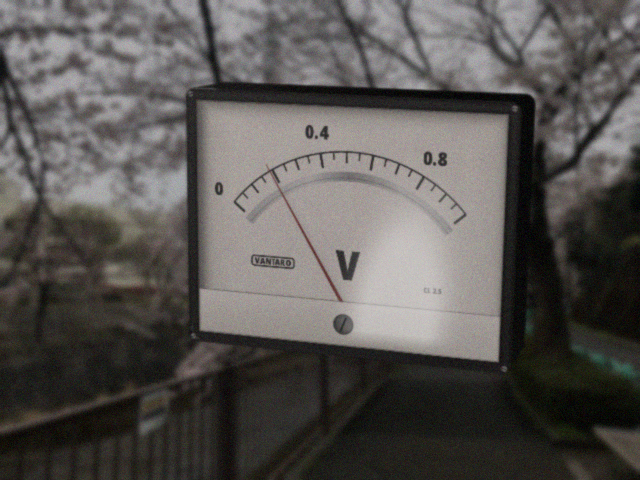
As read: 0.2
